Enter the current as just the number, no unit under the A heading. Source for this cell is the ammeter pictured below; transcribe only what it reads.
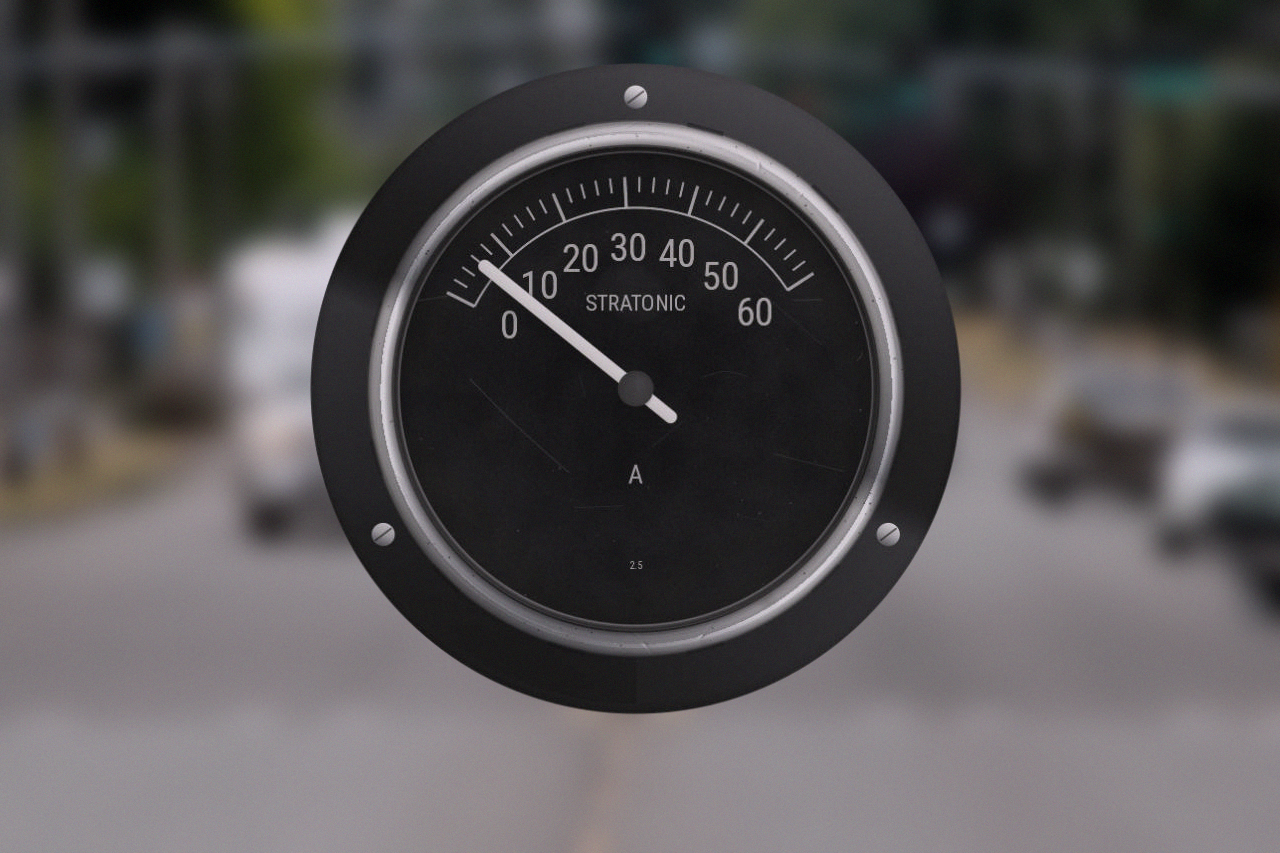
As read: 6
